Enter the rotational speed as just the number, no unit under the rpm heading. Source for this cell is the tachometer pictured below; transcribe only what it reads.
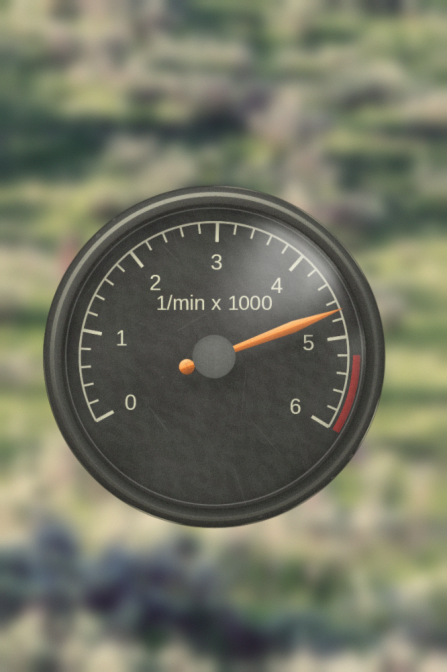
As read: 4700
